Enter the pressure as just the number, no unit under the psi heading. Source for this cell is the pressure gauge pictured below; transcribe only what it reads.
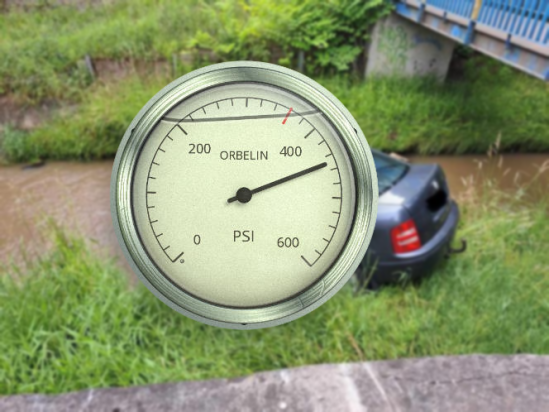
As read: 450
